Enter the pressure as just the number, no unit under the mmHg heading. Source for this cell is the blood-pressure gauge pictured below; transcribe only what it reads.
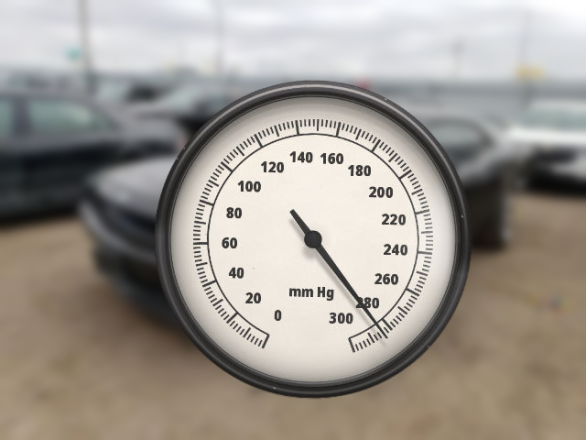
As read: 284
